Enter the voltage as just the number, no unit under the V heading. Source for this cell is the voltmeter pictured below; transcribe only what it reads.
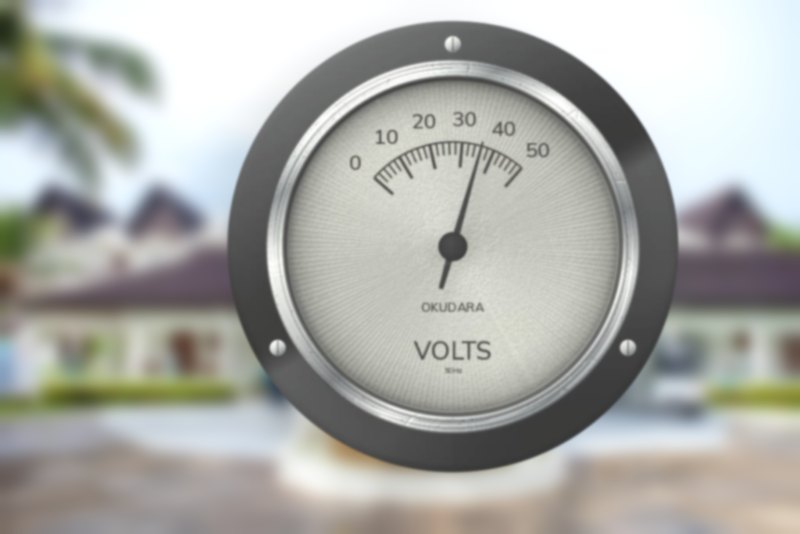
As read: 36
